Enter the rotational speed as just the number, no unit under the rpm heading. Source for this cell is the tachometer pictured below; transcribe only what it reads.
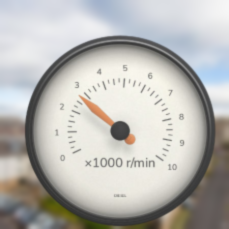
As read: 2750
